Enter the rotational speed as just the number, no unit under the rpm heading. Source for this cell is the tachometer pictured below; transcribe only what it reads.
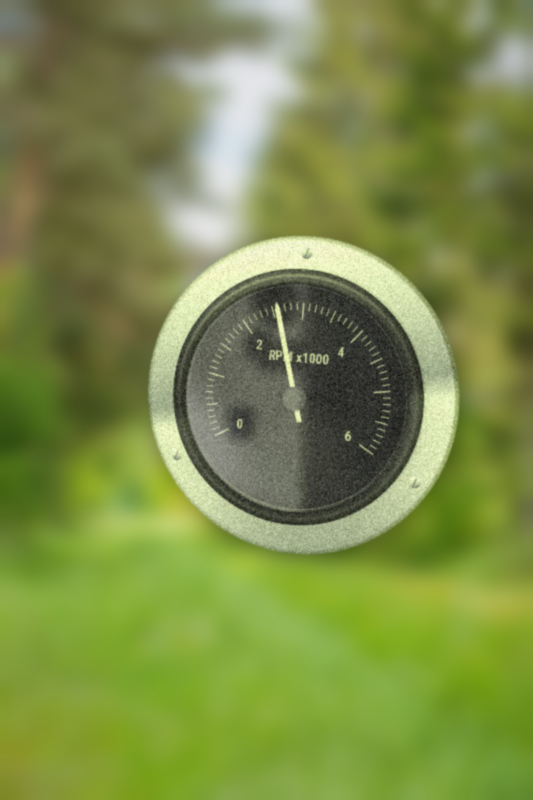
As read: 2600
